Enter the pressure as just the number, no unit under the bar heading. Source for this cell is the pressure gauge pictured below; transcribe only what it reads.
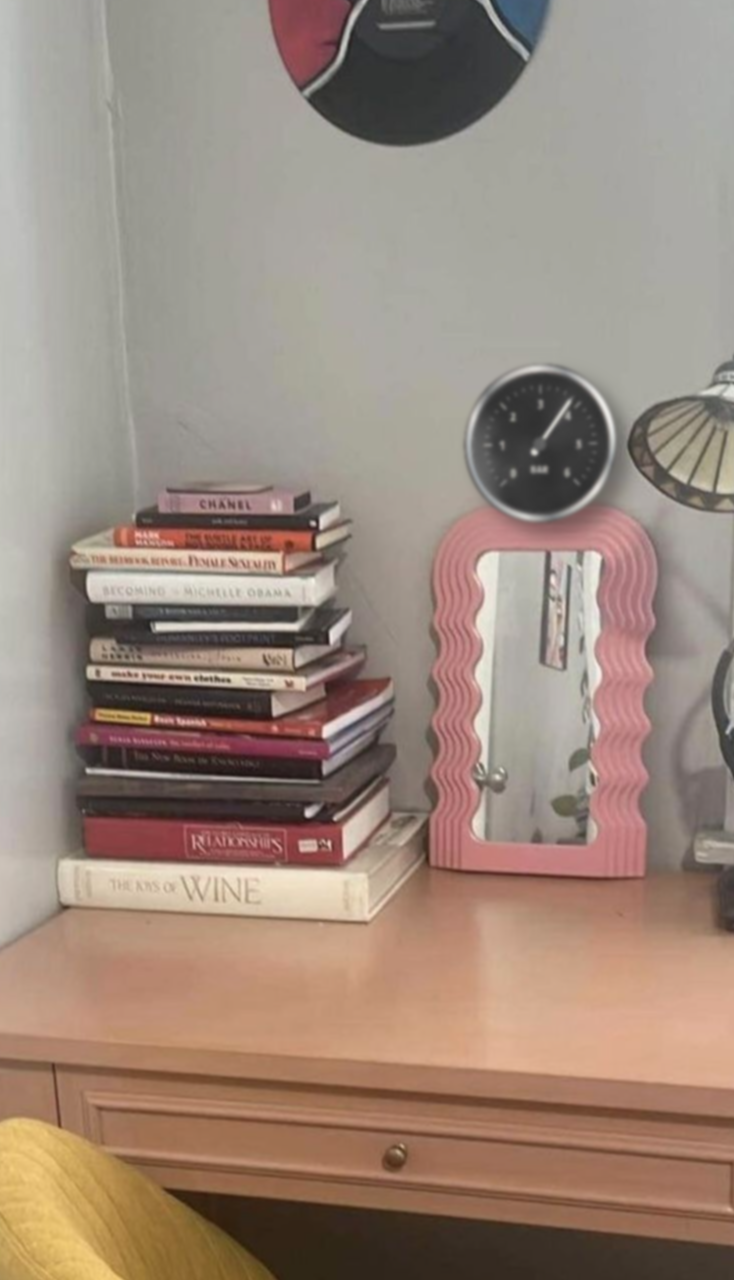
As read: 3.8
